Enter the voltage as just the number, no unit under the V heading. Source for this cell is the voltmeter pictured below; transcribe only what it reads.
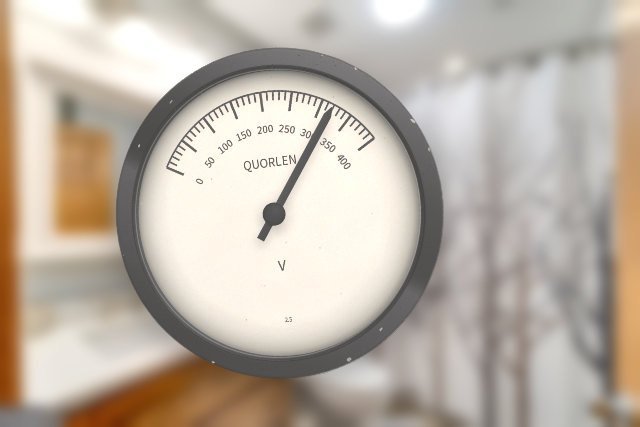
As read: 320
